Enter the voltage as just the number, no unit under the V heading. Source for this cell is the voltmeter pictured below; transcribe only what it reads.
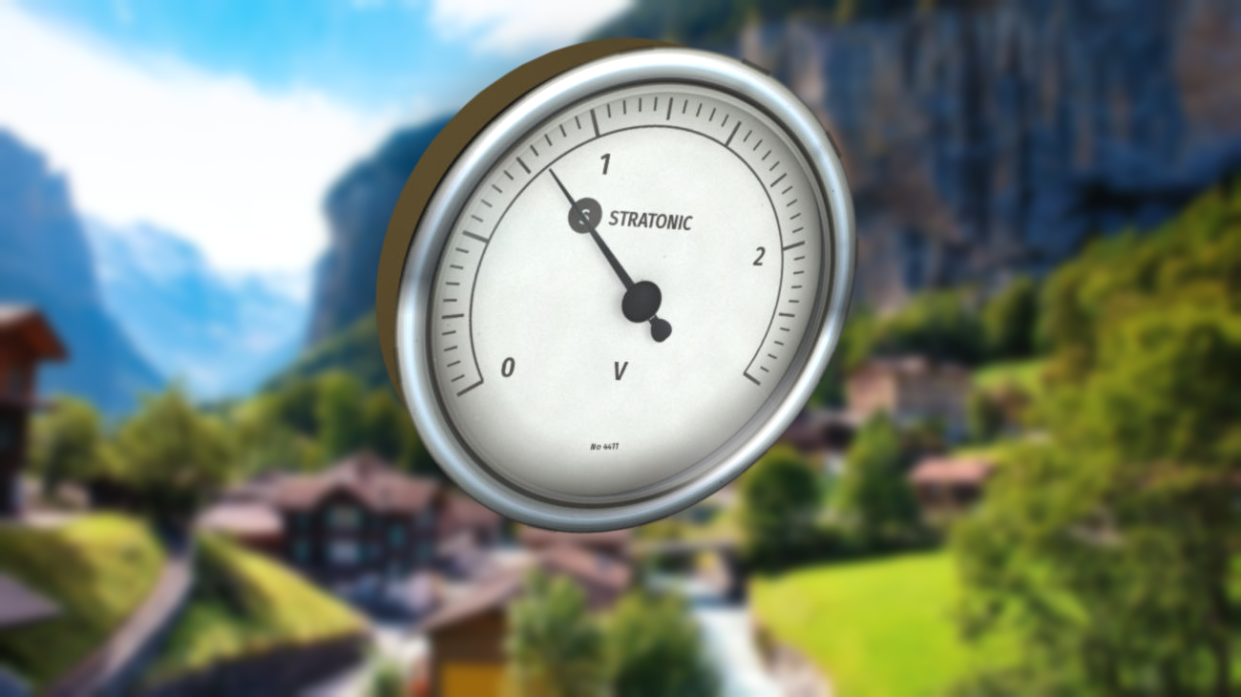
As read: 0.8
